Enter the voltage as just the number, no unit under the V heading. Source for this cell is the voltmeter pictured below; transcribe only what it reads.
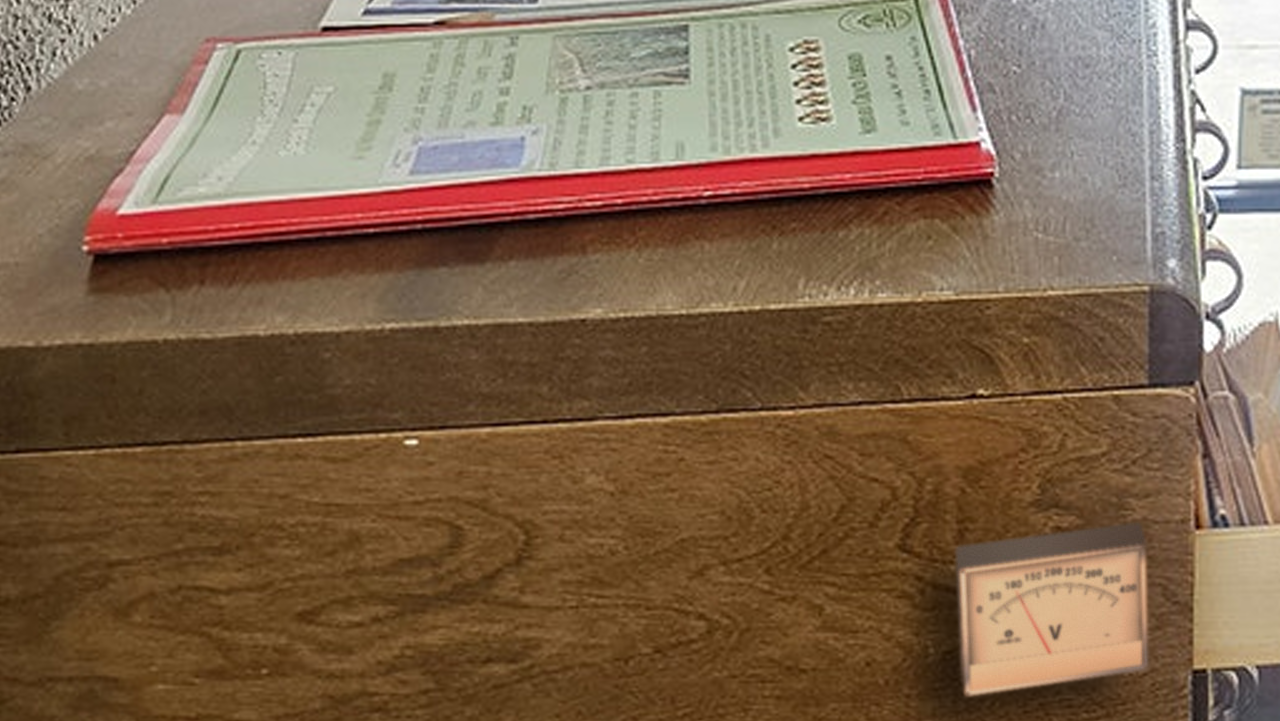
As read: 100
